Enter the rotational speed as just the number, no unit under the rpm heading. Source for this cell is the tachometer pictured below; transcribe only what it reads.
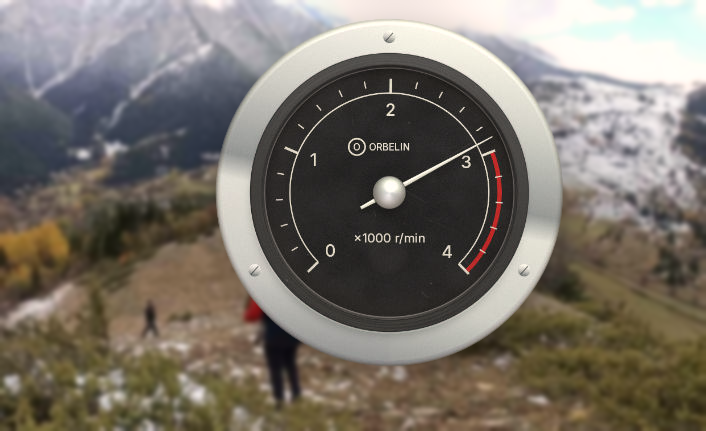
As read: 2900
